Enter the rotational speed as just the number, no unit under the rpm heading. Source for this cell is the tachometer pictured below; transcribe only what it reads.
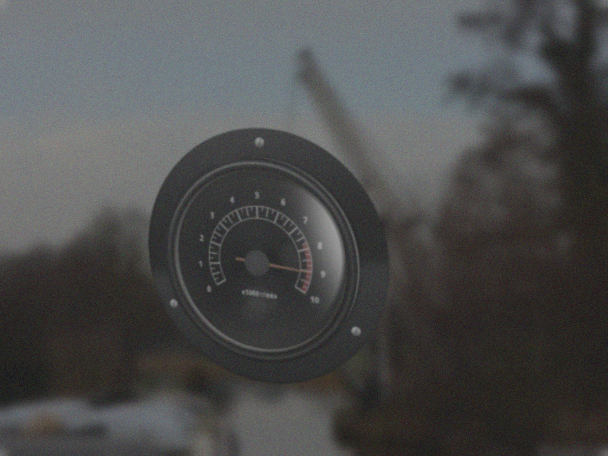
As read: 9000
